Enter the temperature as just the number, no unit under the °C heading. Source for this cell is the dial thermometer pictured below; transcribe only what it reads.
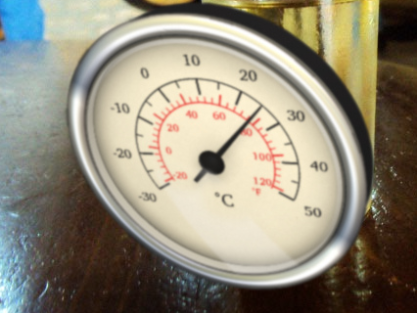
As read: 25
